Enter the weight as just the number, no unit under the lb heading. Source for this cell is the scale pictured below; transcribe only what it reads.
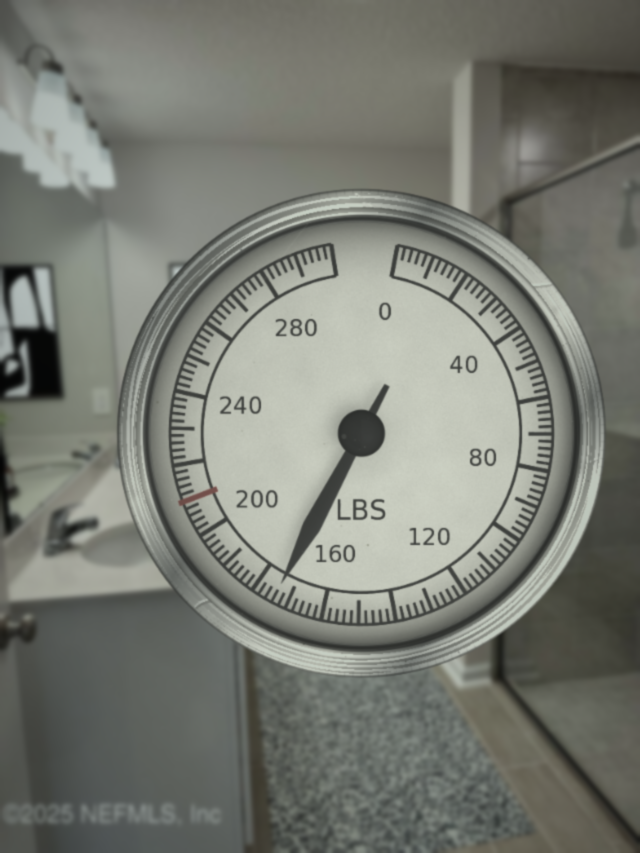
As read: 174
